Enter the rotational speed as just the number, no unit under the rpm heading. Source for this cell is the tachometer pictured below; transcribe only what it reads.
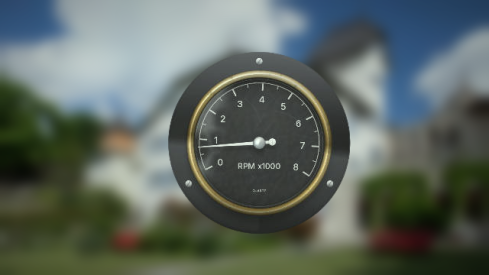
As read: 750
